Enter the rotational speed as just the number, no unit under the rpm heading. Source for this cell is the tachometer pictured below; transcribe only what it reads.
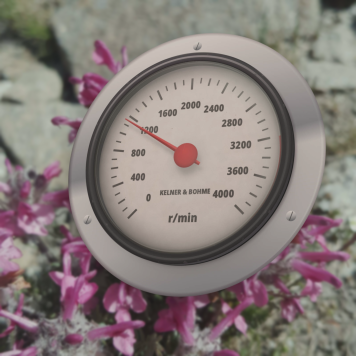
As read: 1150
